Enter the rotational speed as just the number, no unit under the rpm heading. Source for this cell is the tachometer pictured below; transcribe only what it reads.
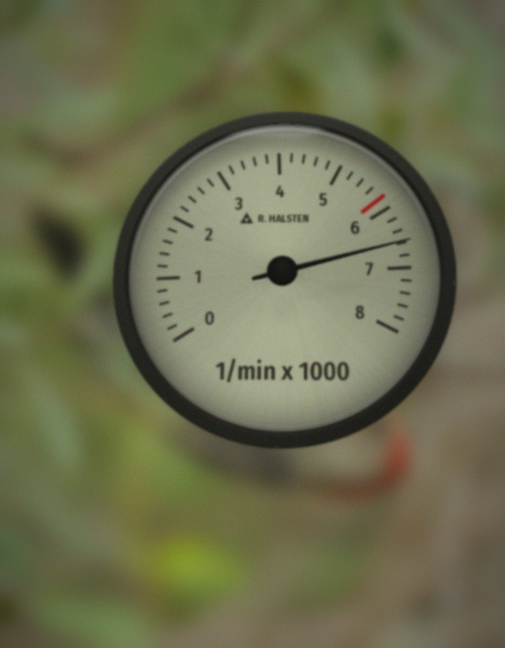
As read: 6600
